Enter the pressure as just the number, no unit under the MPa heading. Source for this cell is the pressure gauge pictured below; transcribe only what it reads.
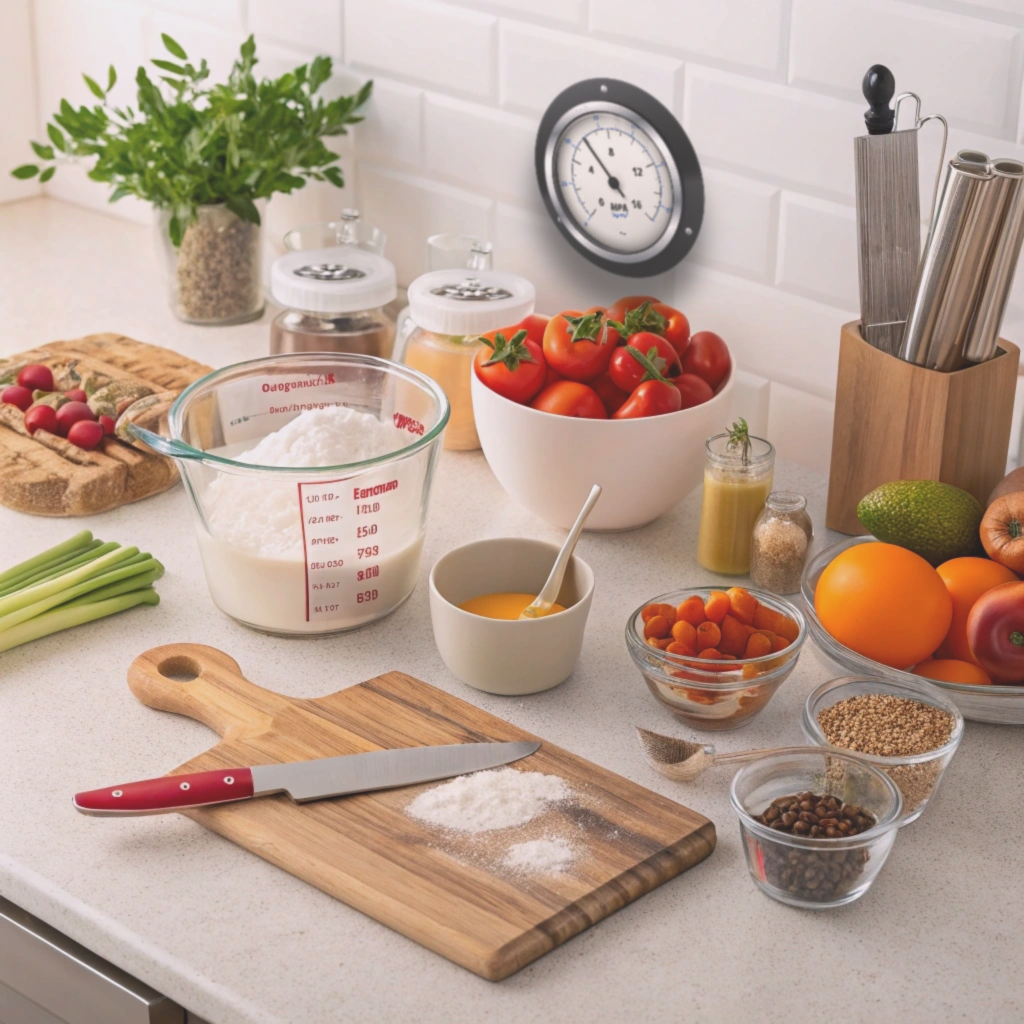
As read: 6
